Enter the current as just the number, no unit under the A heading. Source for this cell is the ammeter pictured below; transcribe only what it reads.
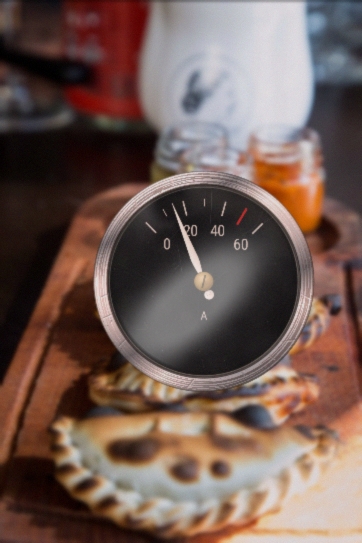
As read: 15
